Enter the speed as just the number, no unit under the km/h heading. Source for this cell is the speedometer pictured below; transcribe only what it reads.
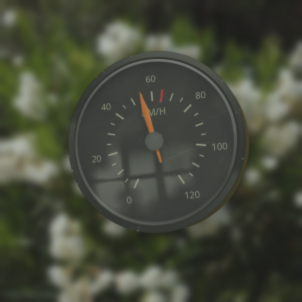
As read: 55
